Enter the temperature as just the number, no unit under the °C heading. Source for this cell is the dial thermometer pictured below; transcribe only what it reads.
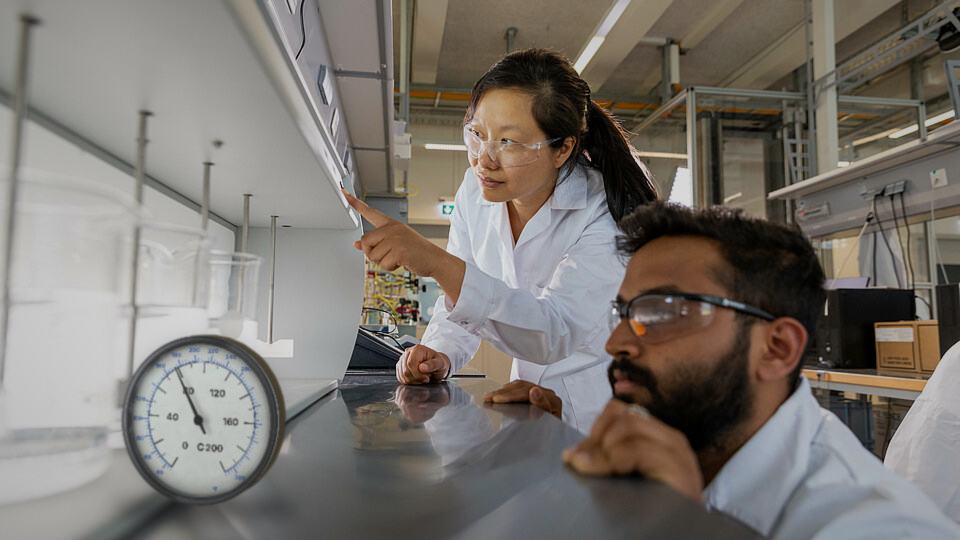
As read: 80
